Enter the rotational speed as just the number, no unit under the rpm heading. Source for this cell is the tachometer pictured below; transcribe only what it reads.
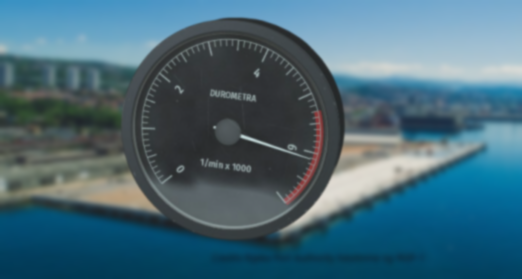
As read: 6100
